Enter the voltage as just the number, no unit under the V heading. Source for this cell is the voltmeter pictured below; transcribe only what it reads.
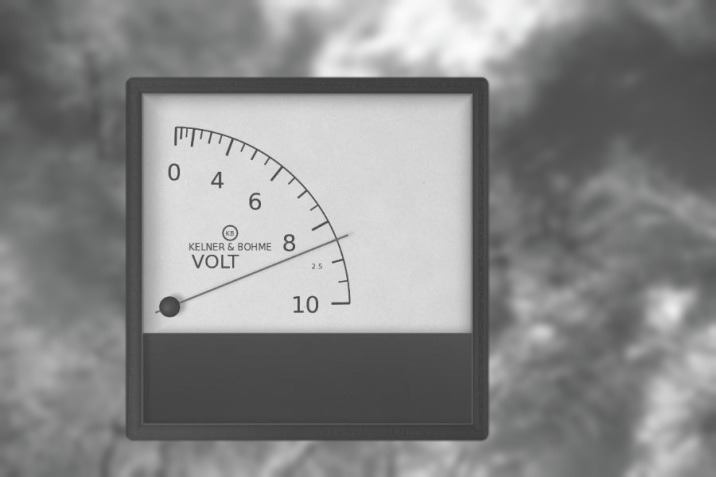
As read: 8.5
